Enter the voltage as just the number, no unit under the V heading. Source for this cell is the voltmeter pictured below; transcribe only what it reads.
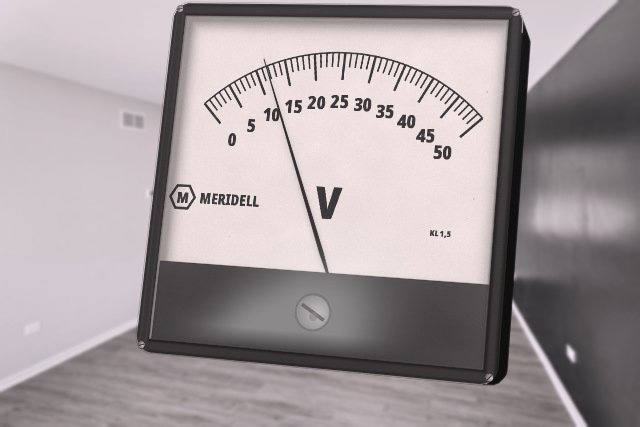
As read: 12
